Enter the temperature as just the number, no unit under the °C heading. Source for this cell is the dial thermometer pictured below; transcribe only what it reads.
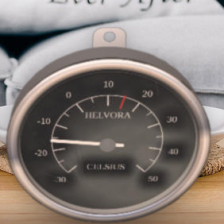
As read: -15
